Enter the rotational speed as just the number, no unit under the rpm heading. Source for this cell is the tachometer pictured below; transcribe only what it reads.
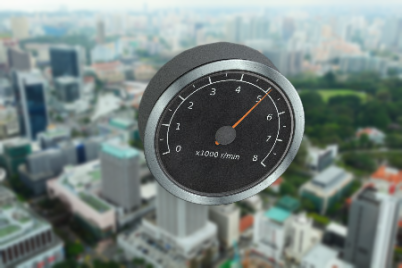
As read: 5000
